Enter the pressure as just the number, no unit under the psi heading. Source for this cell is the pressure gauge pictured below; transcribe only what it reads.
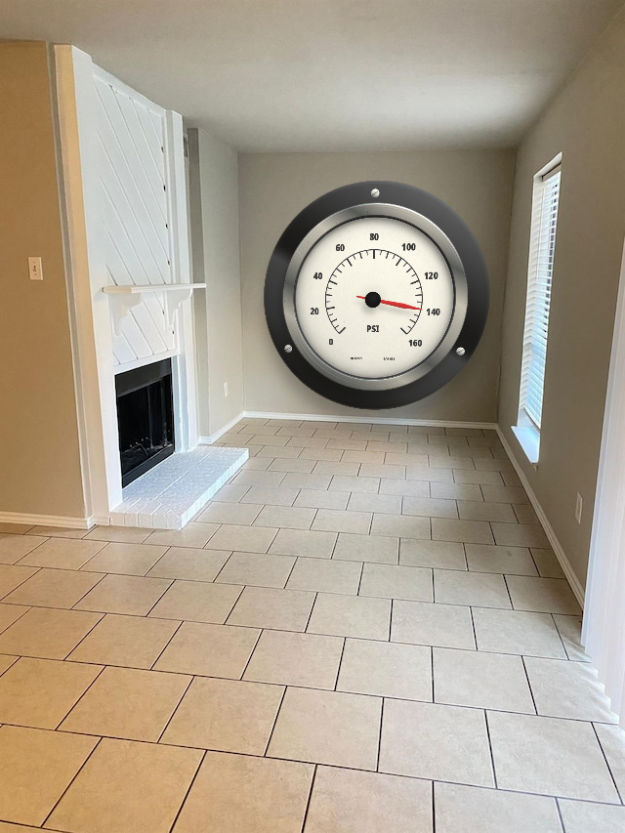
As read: 140
